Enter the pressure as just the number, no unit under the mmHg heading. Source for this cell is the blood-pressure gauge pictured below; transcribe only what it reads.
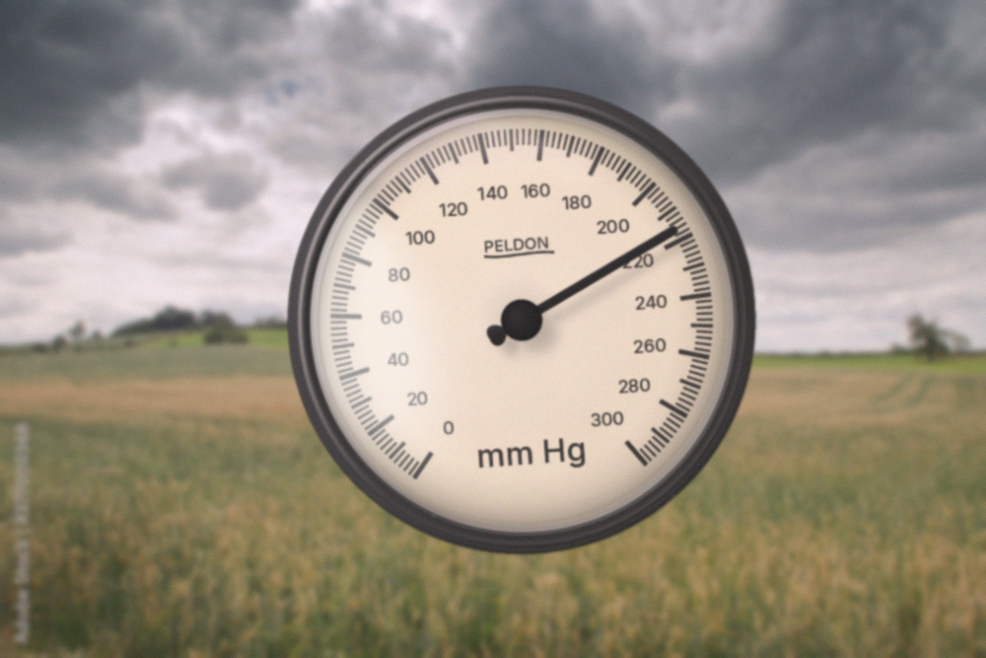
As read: 216
